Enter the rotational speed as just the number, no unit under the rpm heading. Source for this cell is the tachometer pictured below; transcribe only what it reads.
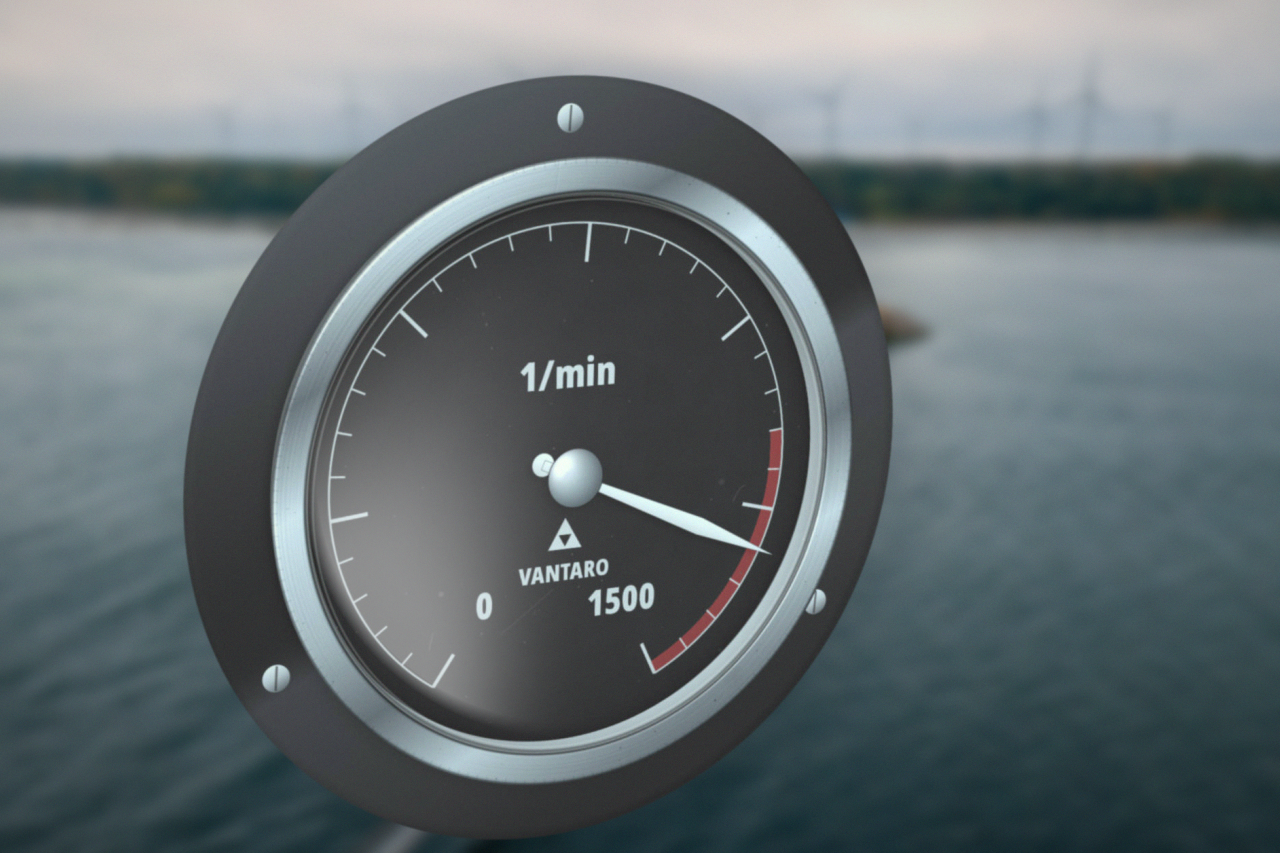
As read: 1300
